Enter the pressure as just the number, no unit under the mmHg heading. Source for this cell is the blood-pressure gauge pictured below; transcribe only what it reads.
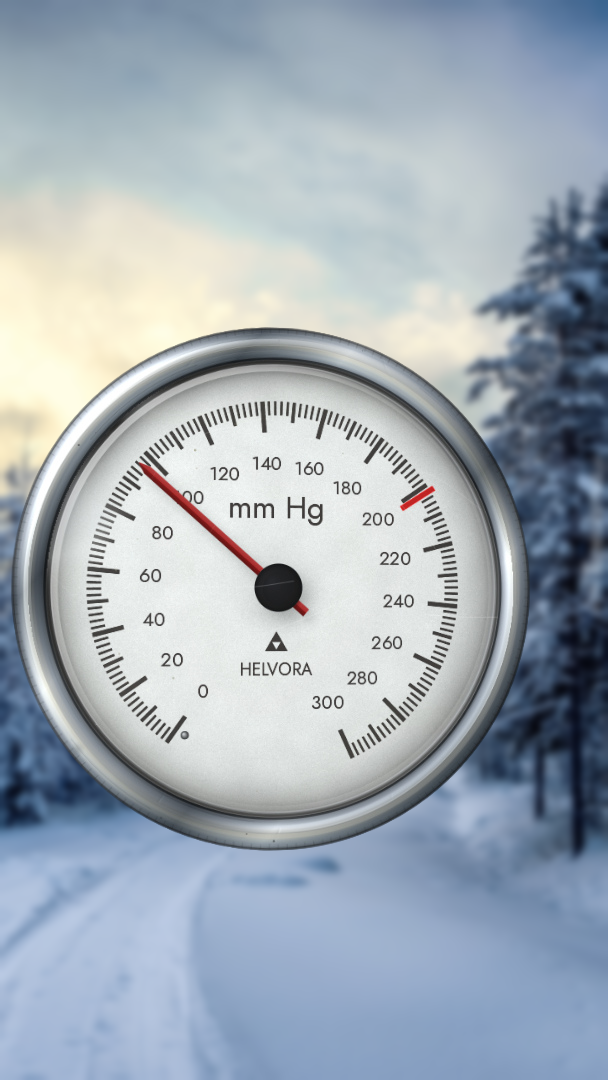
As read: 96
